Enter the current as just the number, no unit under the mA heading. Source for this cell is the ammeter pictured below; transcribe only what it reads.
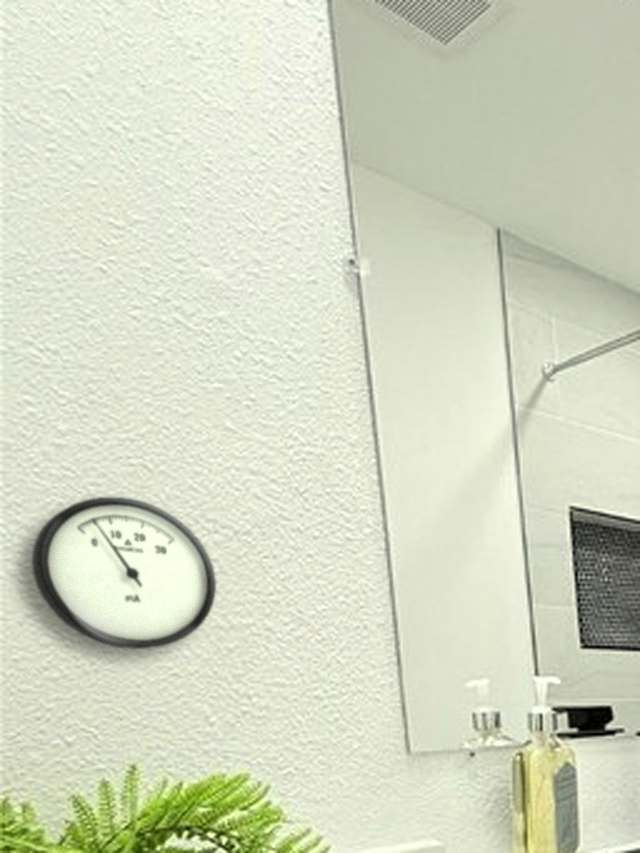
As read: 5
